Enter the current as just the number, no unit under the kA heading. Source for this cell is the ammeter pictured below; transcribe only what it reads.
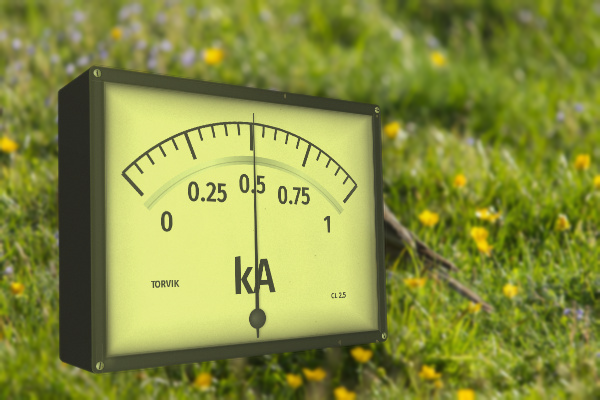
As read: 0.5
